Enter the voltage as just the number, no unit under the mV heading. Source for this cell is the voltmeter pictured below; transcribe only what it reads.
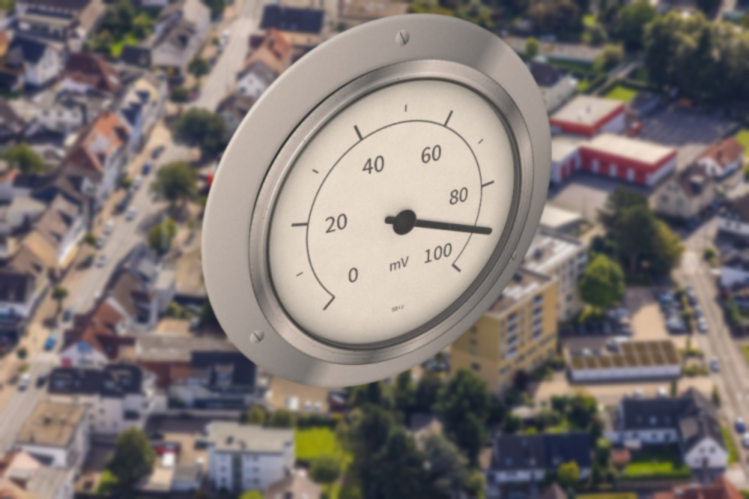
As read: 90
